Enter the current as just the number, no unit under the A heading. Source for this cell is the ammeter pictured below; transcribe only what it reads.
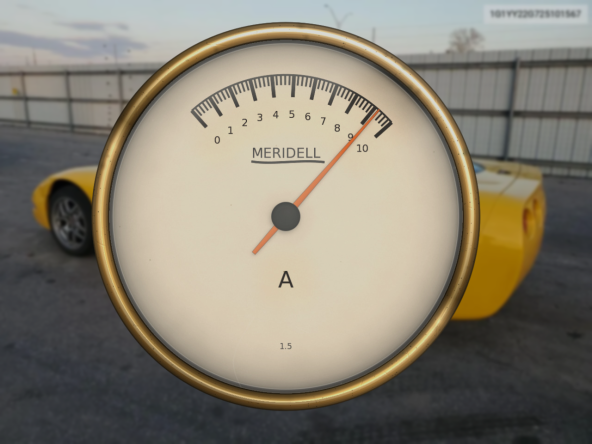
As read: 9.2
